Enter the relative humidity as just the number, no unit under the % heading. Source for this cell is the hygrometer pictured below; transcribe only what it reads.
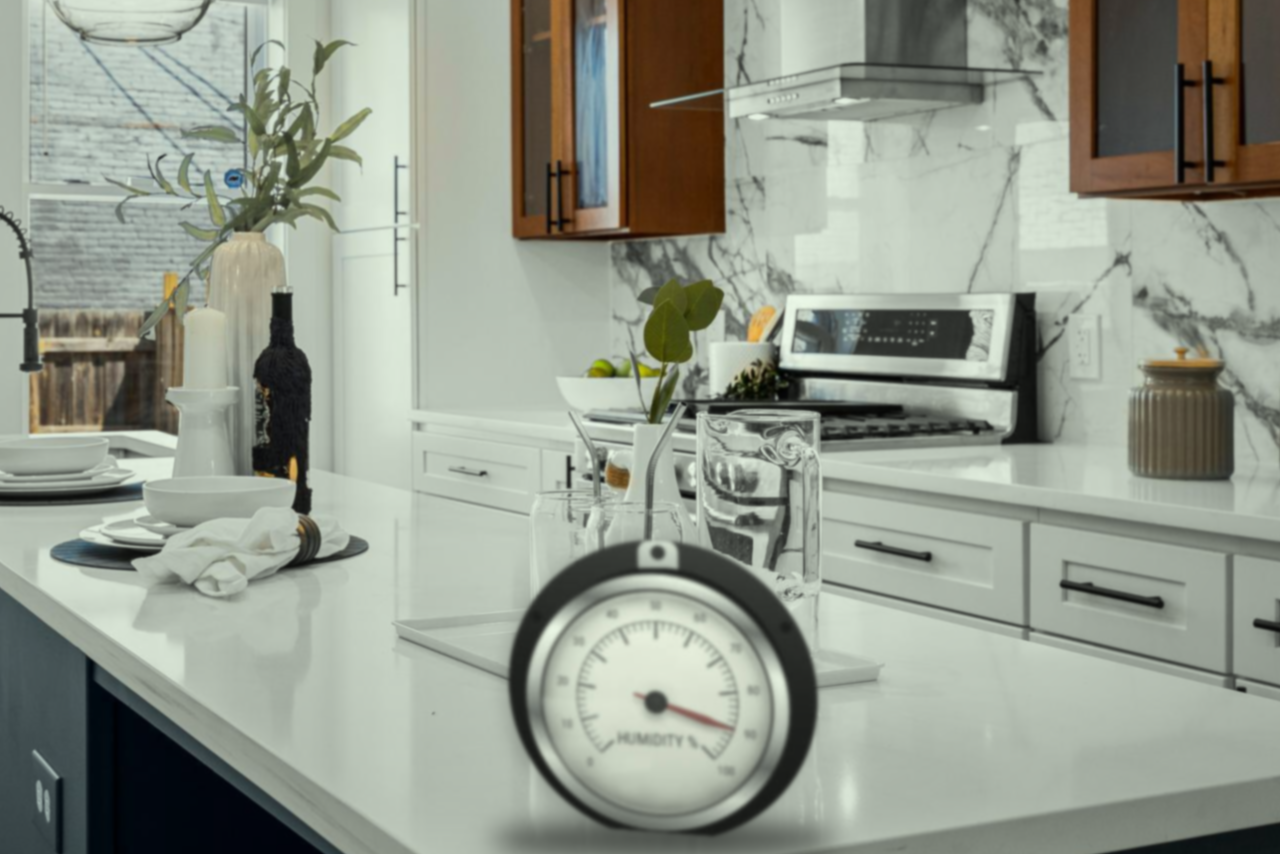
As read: 90
